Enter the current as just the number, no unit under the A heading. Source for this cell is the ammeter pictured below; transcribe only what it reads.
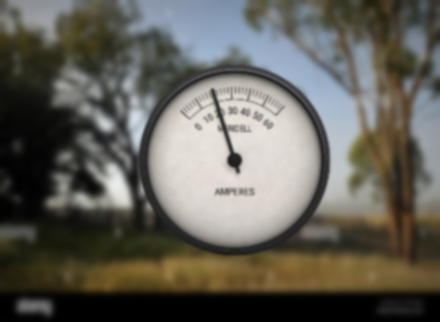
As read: 20
